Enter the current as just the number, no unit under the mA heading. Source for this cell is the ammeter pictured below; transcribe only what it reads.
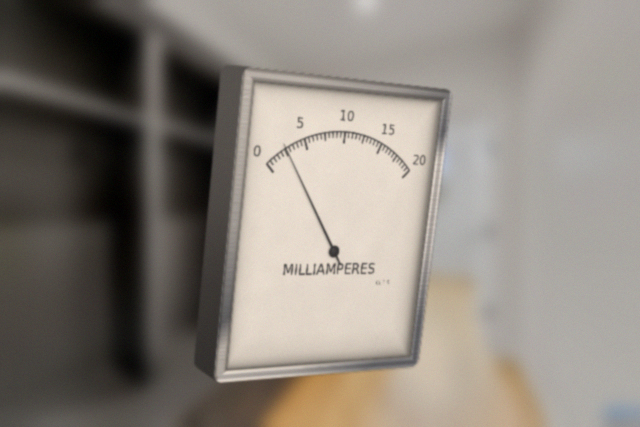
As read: 2.5
